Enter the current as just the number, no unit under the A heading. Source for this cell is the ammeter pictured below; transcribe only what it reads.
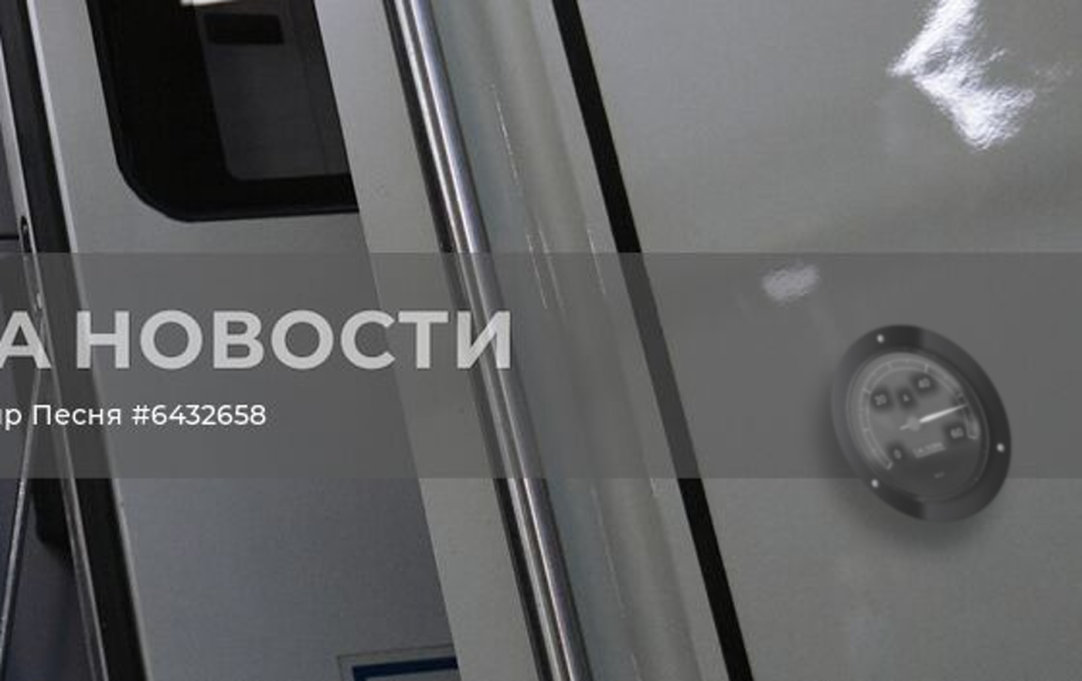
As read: 52.5
